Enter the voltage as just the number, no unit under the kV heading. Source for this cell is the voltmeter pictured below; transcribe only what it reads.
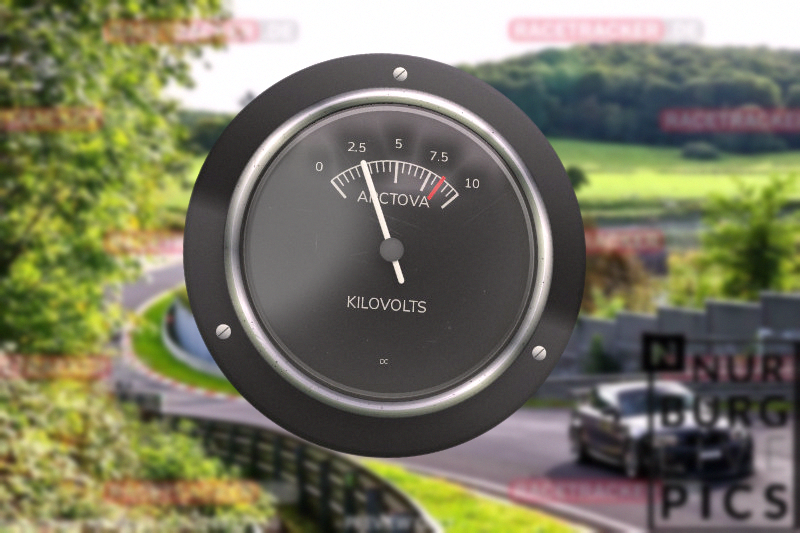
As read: 2.5
